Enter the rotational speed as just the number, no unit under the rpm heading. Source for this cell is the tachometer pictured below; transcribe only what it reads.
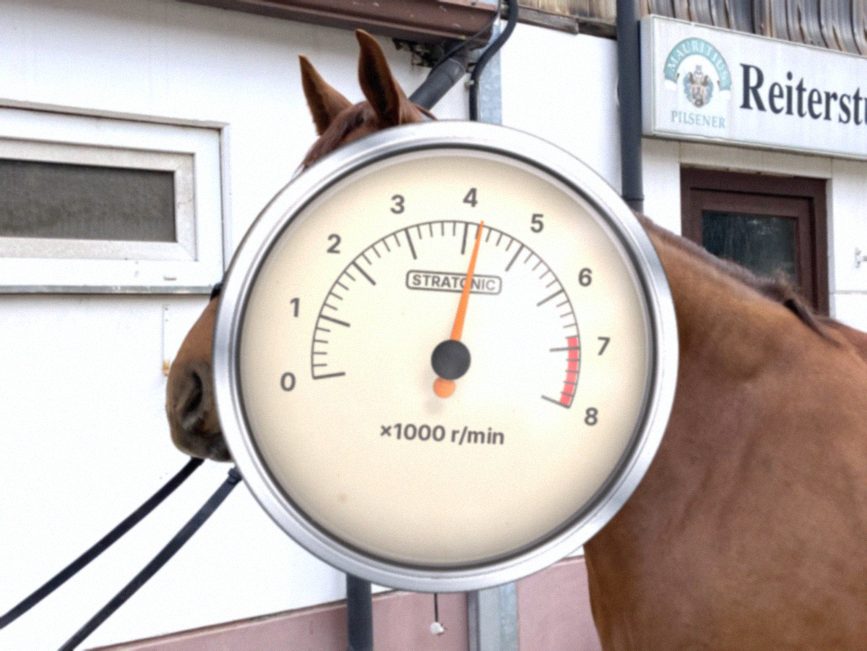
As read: 4200
